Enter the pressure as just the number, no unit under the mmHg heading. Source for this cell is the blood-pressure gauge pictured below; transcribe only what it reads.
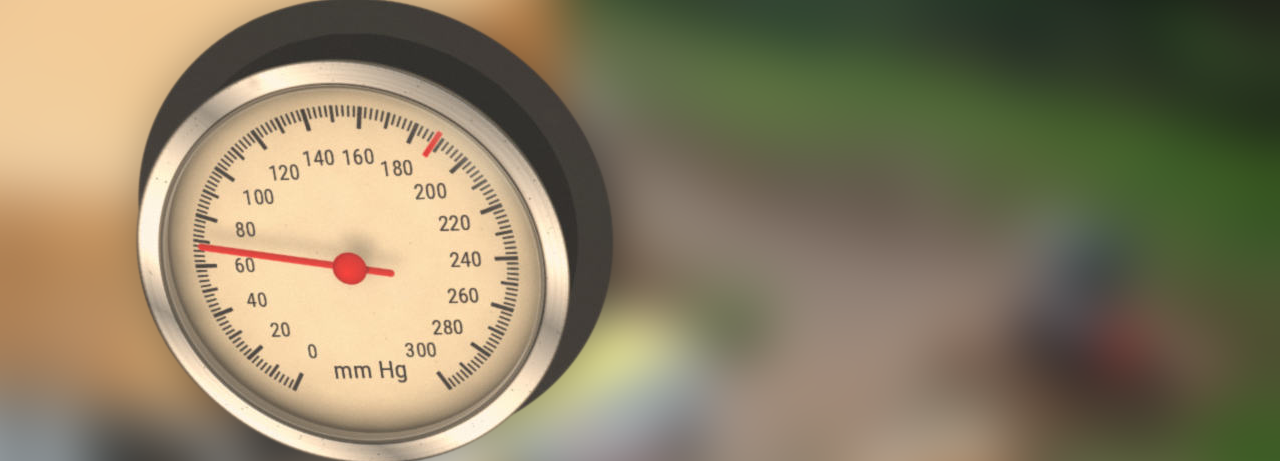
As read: 70
